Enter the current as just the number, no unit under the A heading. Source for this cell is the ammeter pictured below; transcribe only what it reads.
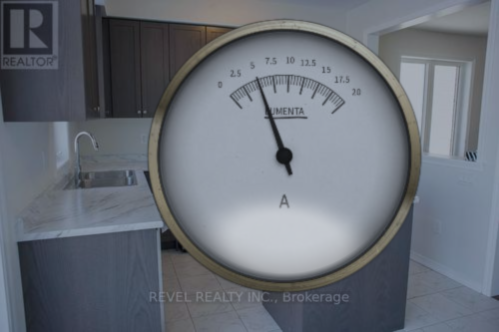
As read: 5
